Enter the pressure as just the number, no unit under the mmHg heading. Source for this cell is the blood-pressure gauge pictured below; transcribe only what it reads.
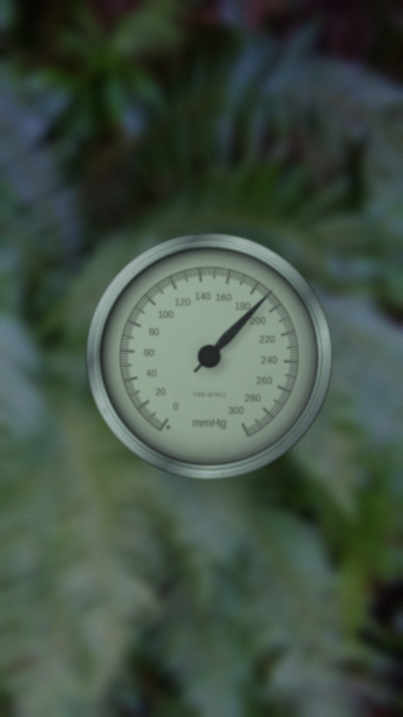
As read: 190
